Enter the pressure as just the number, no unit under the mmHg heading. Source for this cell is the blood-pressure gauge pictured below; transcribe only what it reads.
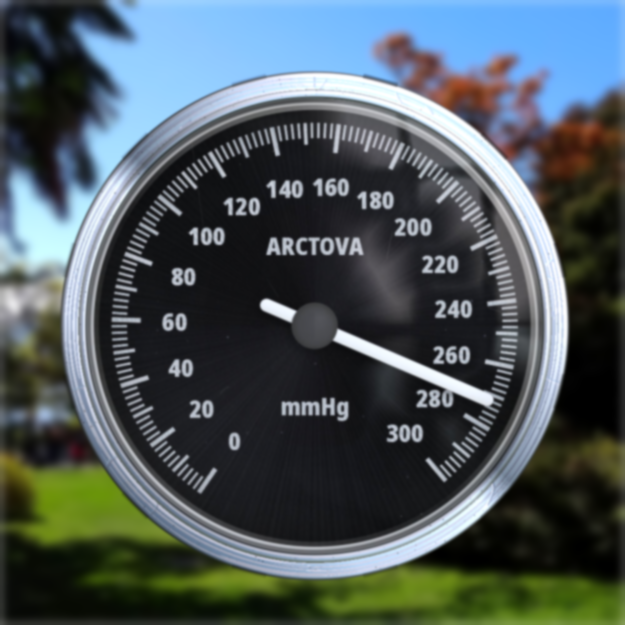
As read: 272
